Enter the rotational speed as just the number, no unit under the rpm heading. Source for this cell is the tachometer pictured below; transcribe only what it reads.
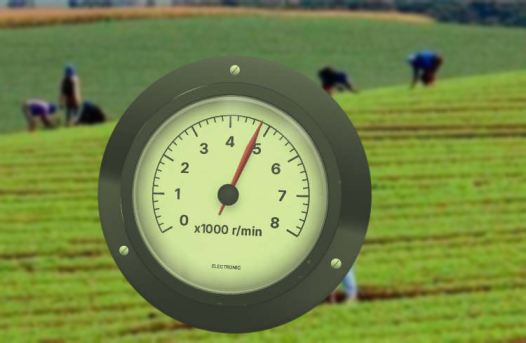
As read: 4800
